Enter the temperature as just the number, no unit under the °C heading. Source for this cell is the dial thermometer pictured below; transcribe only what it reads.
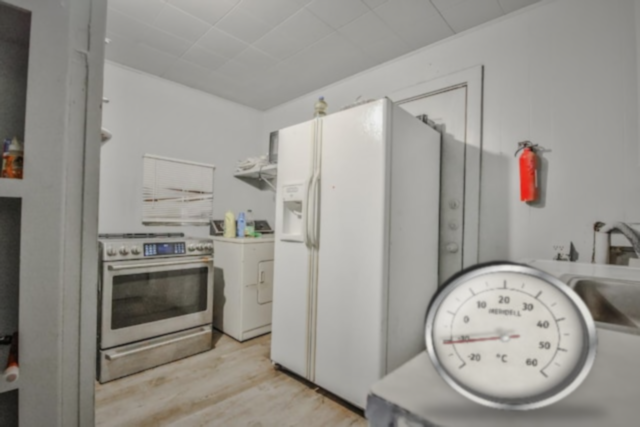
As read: -10
